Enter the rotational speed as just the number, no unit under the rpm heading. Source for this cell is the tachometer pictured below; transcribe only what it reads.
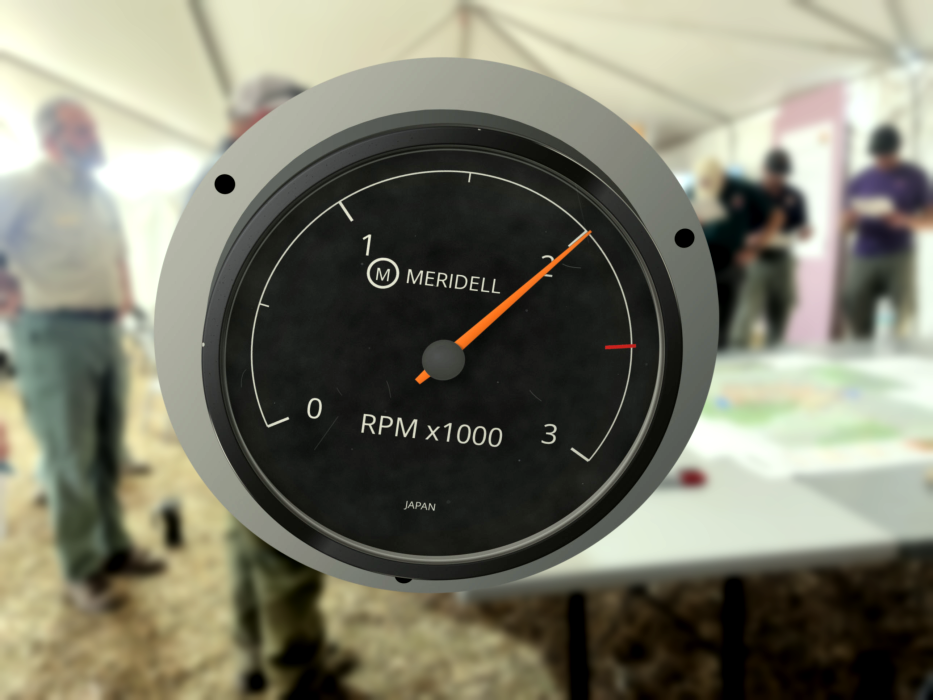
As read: 2000
